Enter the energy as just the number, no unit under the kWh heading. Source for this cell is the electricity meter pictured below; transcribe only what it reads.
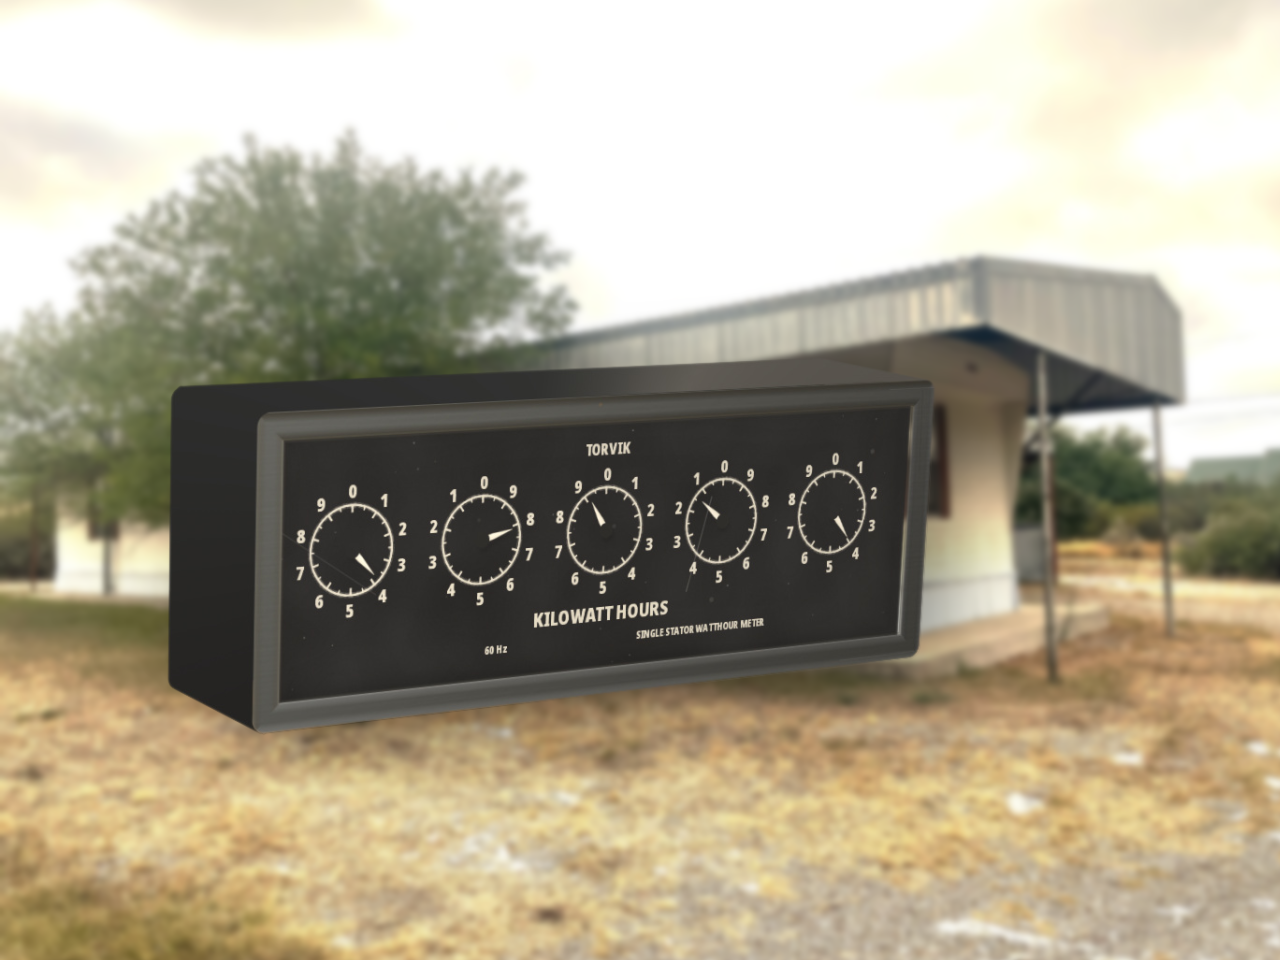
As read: 37914
